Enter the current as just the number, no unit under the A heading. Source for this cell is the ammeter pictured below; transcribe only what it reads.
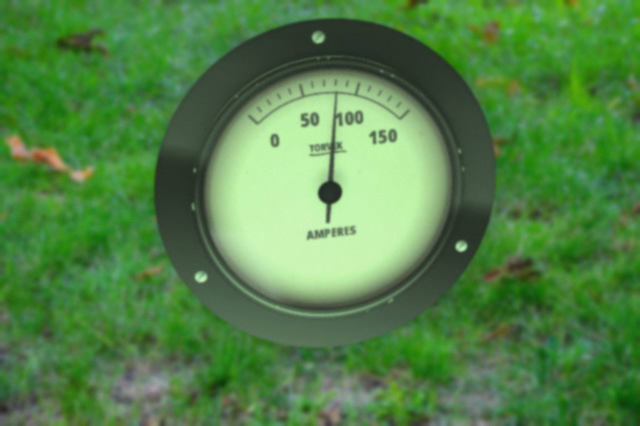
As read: 80
